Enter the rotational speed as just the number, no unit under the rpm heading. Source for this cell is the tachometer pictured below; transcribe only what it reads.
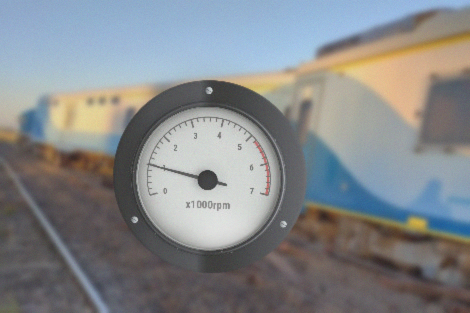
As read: 1000
